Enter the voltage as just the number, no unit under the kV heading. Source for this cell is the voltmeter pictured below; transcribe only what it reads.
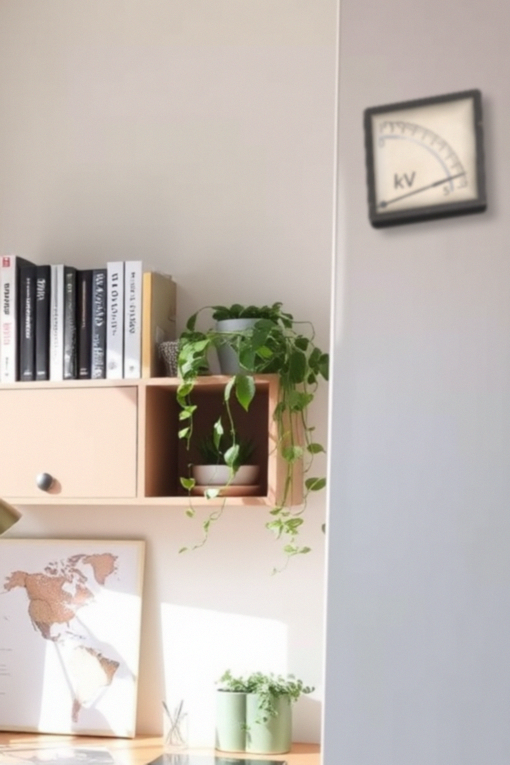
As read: 4.5
